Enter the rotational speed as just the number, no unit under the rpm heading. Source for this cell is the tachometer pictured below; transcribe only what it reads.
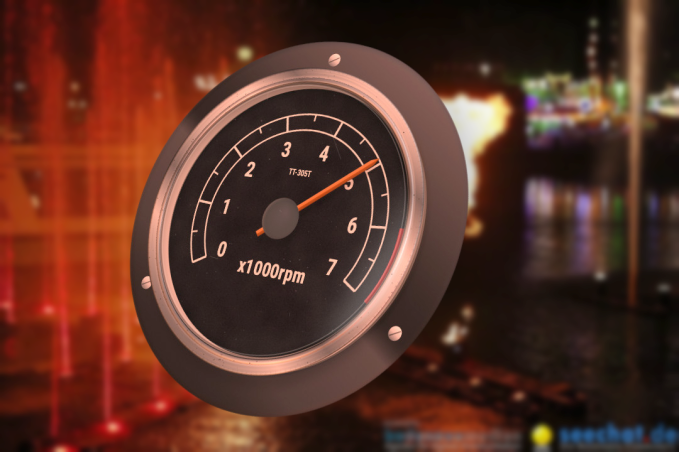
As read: 5000
